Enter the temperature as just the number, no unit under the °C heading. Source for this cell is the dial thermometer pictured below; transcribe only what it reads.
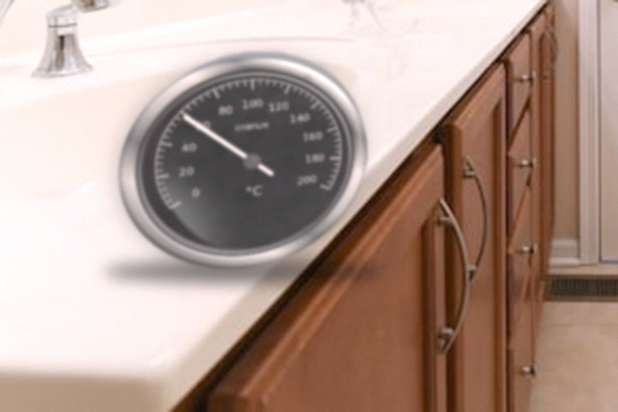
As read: 60
